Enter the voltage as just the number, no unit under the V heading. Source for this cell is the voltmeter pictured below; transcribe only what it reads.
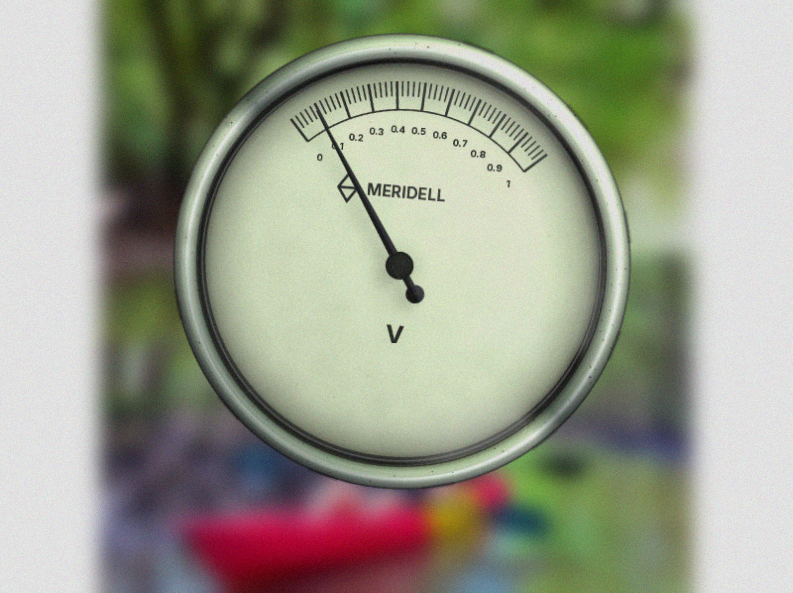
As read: 0.1
